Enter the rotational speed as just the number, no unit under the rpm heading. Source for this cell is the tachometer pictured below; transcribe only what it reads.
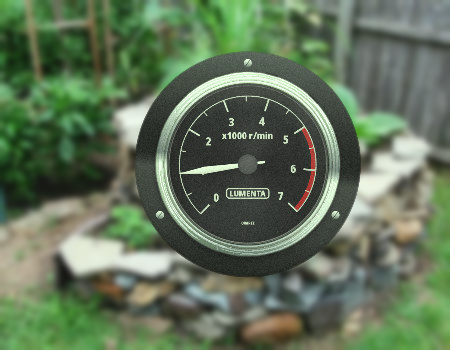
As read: 1000
